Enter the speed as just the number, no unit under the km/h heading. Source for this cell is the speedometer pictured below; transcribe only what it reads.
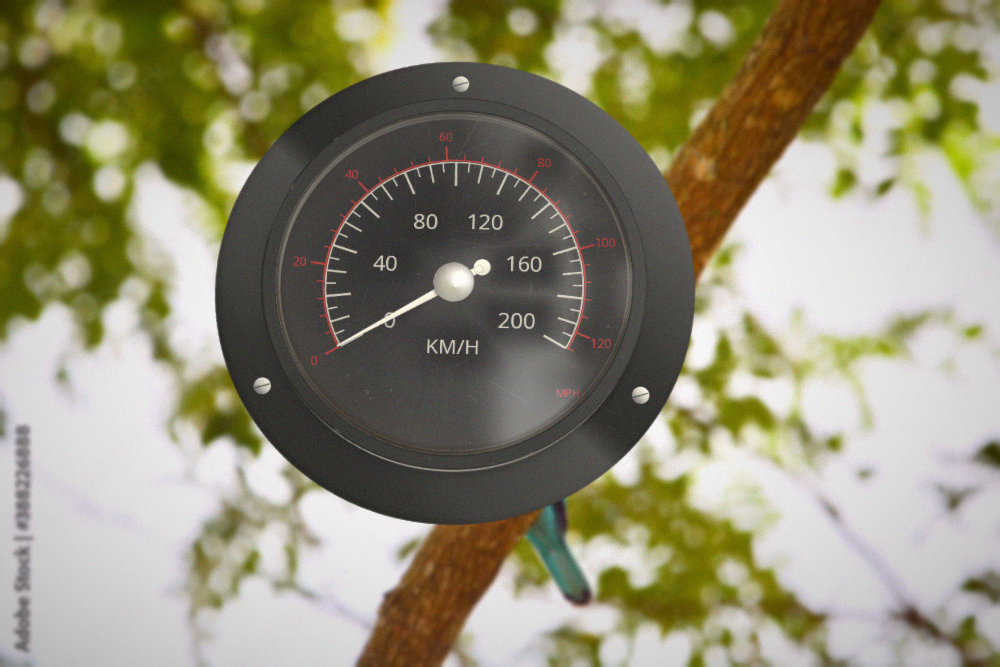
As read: 0
